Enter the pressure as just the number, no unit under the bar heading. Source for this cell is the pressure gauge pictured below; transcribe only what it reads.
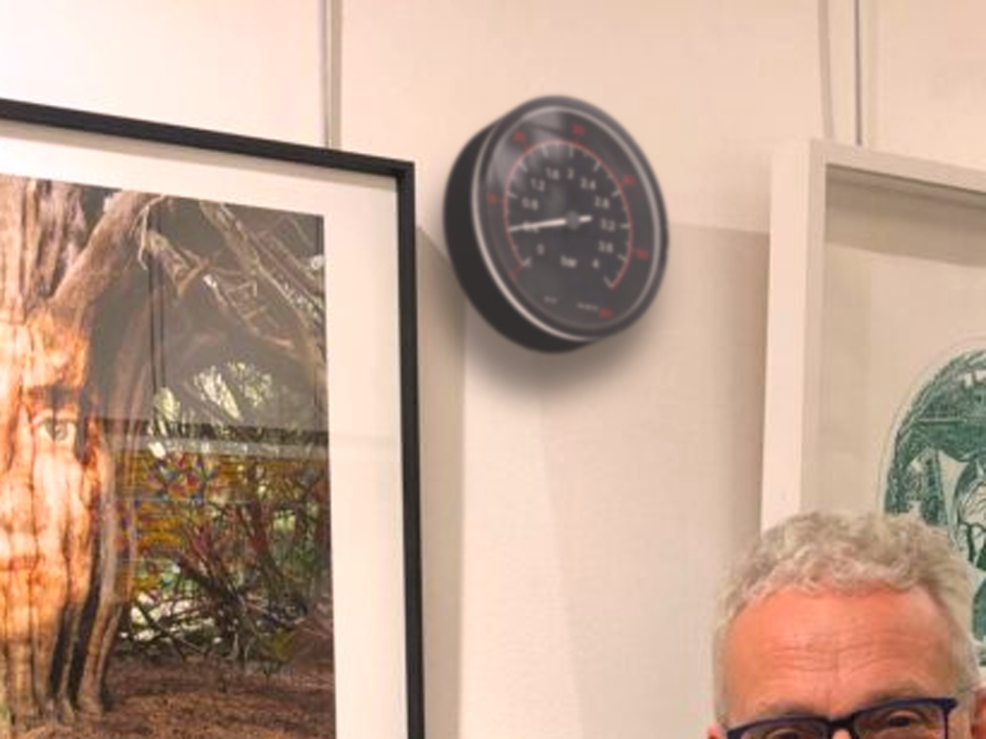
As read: 0.4
